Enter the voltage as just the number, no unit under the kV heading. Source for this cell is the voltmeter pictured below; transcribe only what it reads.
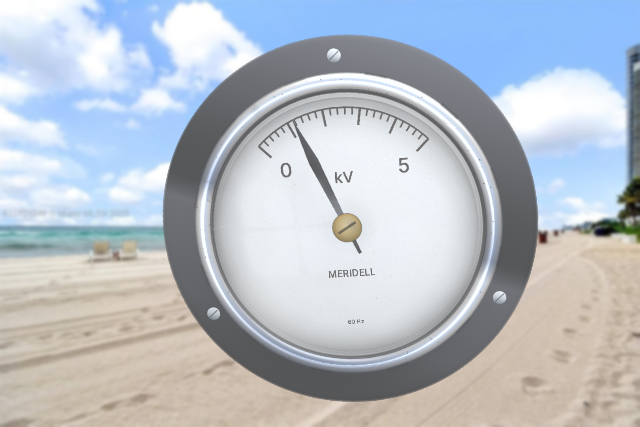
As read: 1.2
